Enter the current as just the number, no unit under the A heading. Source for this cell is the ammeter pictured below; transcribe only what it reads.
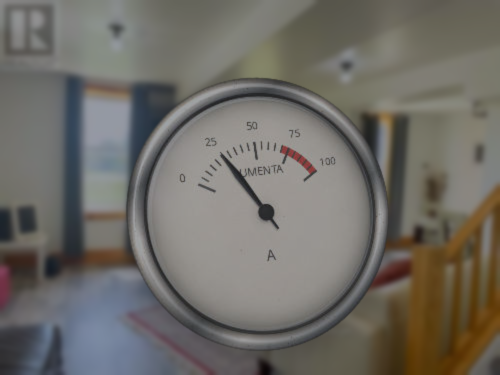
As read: 25
